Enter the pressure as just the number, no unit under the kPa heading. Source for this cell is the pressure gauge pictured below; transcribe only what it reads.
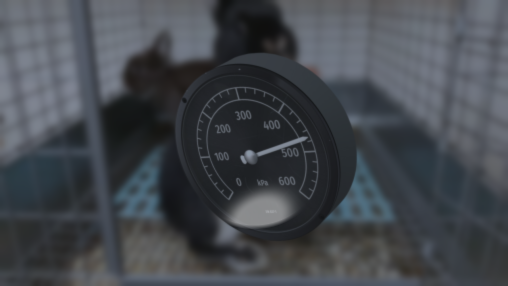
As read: 470
